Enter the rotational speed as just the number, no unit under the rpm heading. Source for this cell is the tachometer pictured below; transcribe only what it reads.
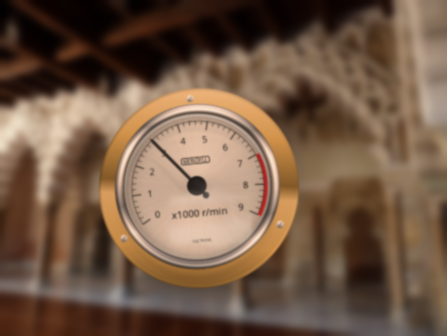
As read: 3000
